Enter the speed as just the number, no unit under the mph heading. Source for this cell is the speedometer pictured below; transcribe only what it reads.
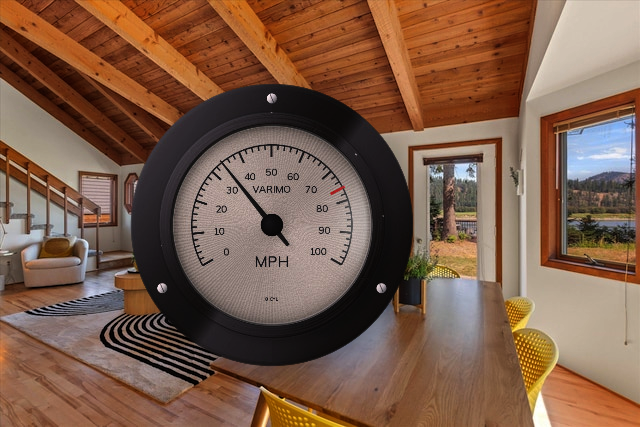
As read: 34
